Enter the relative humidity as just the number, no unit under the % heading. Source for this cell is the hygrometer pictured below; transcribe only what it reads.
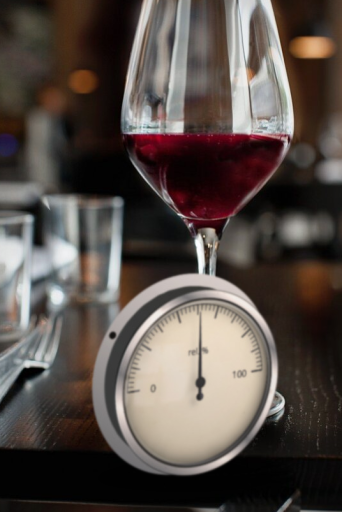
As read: 50
